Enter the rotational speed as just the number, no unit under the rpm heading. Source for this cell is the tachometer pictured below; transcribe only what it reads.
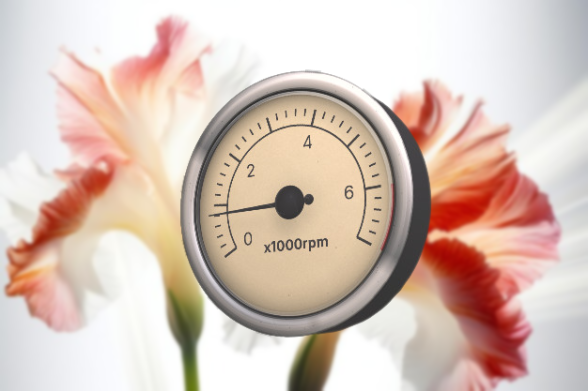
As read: 800
